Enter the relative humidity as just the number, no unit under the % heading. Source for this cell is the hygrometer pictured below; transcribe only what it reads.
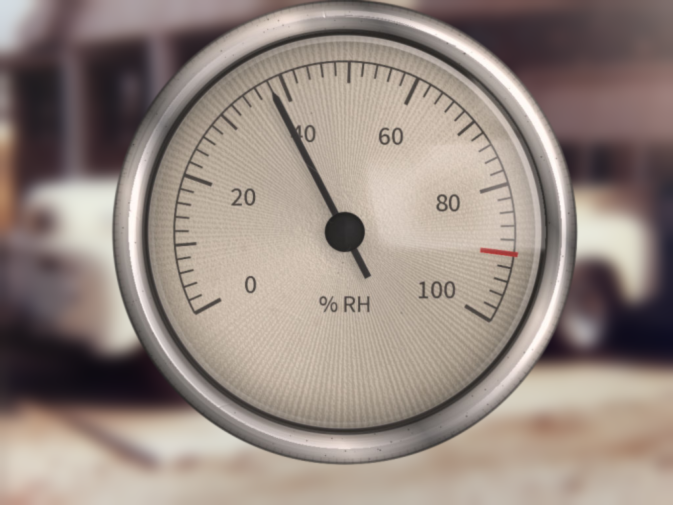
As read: 38
